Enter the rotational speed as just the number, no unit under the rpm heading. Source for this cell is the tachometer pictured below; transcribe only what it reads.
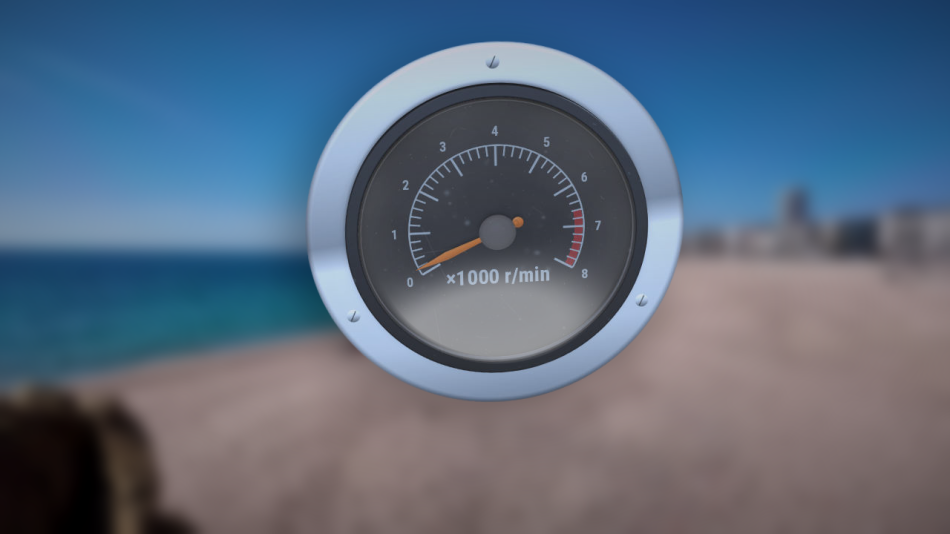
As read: 200
